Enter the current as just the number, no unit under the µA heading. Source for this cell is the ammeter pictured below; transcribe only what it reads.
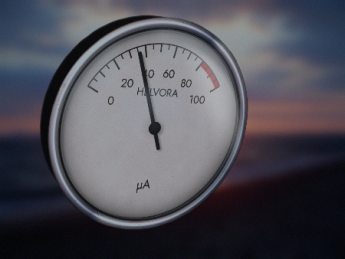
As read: 35
